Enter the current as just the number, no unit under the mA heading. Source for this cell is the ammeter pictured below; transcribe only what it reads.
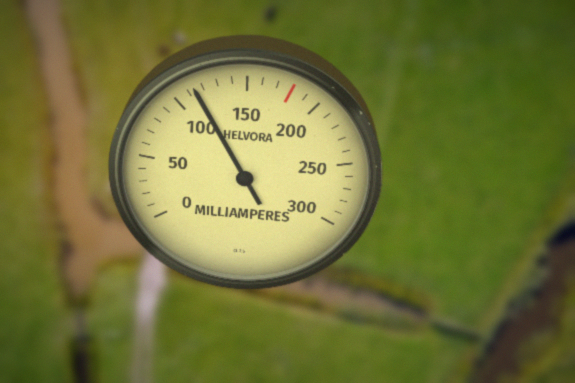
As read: 115
